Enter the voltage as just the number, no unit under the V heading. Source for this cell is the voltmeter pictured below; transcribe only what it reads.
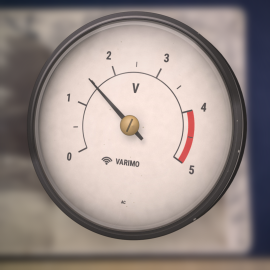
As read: 1.5
